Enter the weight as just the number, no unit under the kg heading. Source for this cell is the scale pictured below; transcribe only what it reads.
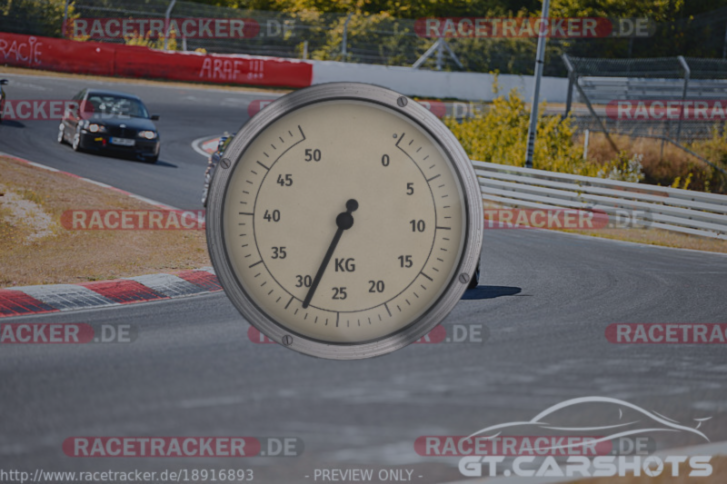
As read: 28.5
